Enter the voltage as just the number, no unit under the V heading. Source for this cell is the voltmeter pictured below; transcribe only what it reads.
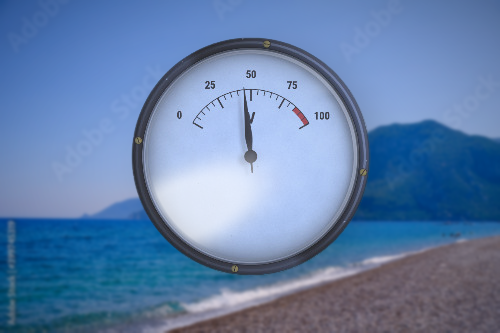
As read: 45
